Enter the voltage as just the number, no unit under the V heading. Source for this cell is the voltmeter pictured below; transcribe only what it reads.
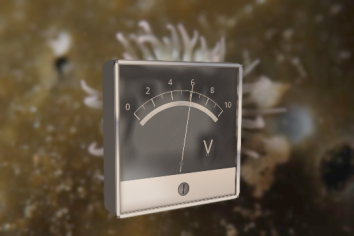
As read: 6
